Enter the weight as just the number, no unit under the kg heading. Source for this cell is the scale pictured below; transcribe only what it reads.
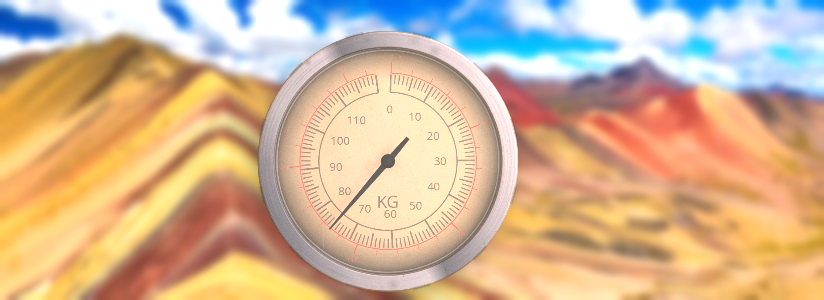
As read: 75
